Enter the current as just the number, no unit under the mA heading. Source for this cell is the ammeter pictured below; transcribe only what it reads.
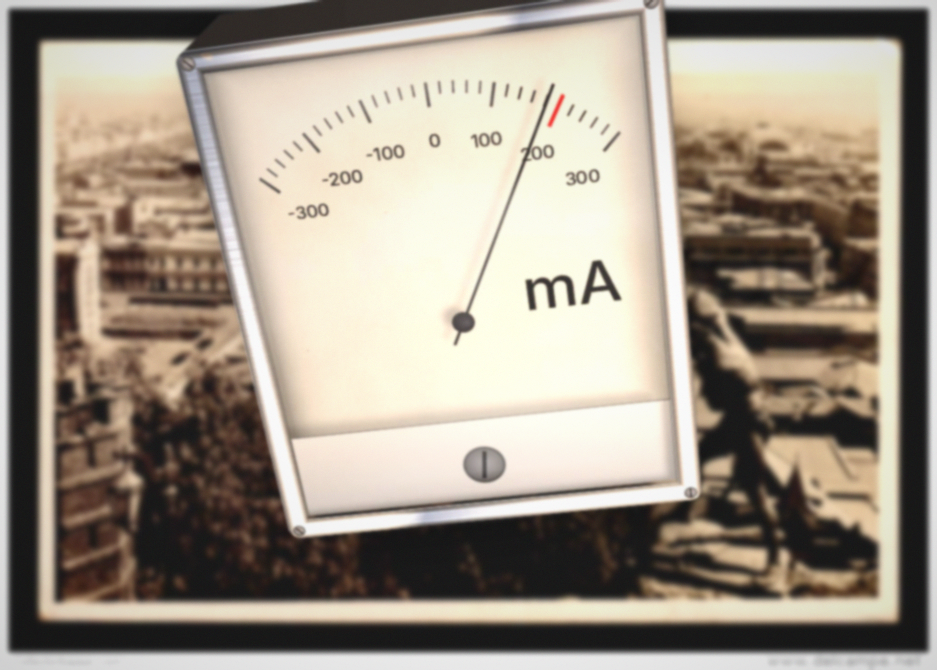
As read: 180
